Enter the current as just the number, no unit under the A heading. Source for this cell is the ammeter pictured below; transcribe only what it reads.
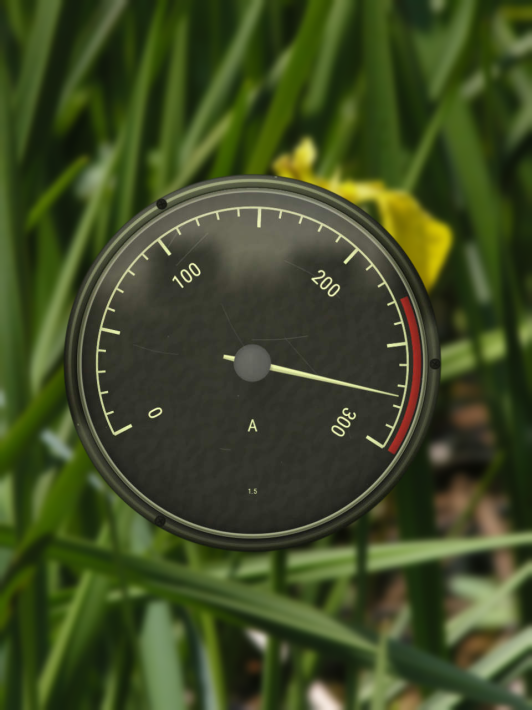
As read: 275
